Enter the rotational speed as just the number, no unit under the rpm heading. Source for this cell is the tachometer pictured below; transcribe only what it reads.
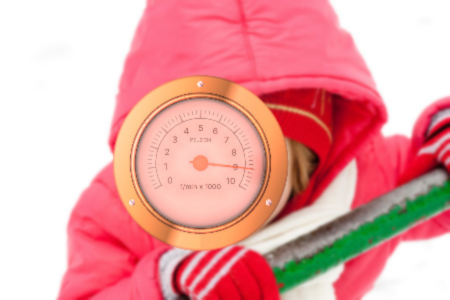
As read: 9000
